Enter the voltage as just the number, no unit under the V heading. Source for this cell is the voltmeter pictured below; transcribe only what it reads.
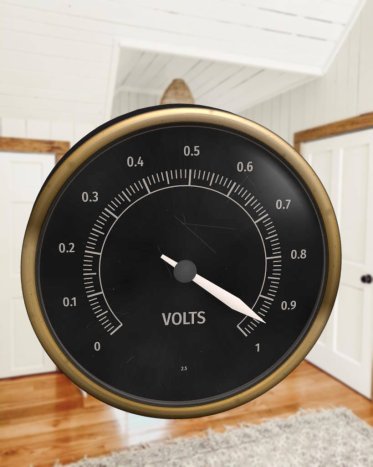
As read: 0.95
